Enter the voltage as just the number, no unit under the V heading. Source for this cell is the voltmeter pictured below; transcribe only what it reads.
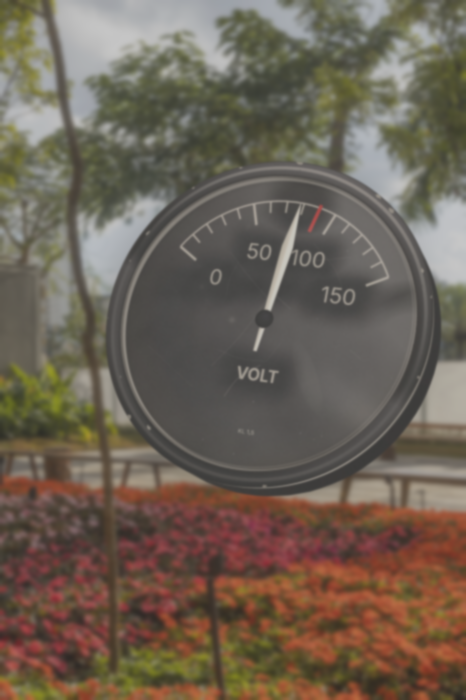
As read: 80
